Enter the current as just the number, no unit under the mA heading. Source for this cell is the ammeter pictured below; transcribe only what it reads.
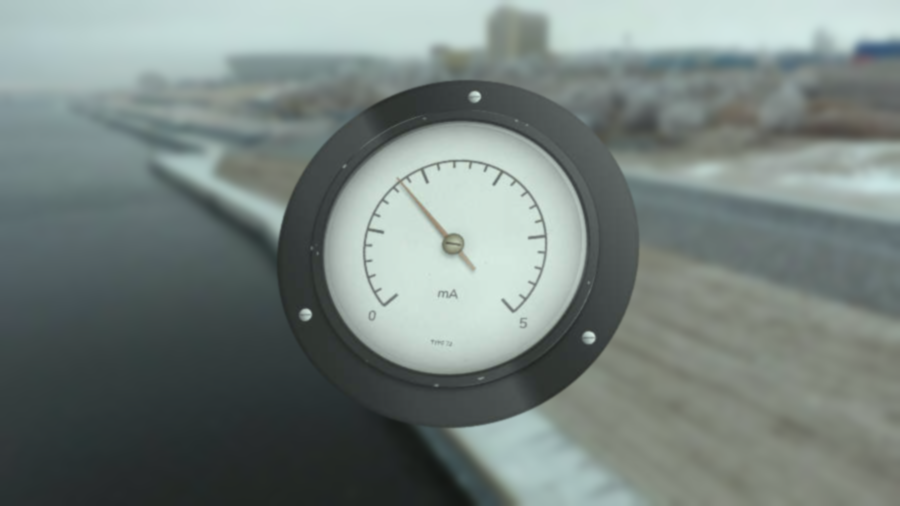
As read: 1.7
